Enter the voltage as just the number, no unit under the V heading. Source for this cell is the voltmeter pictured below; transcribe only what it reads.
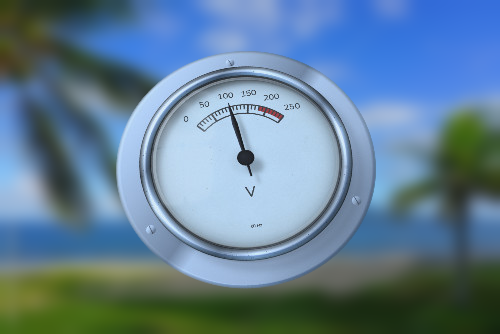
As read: 100
